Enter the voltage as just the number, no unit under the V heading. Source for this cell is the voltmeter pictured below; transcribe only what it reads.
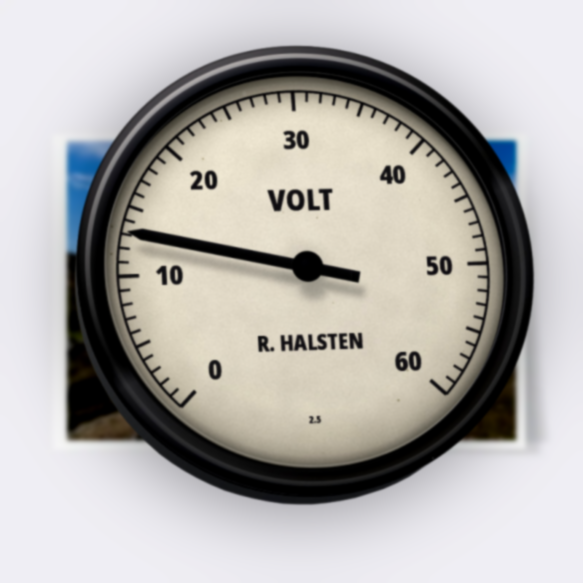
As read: 13
